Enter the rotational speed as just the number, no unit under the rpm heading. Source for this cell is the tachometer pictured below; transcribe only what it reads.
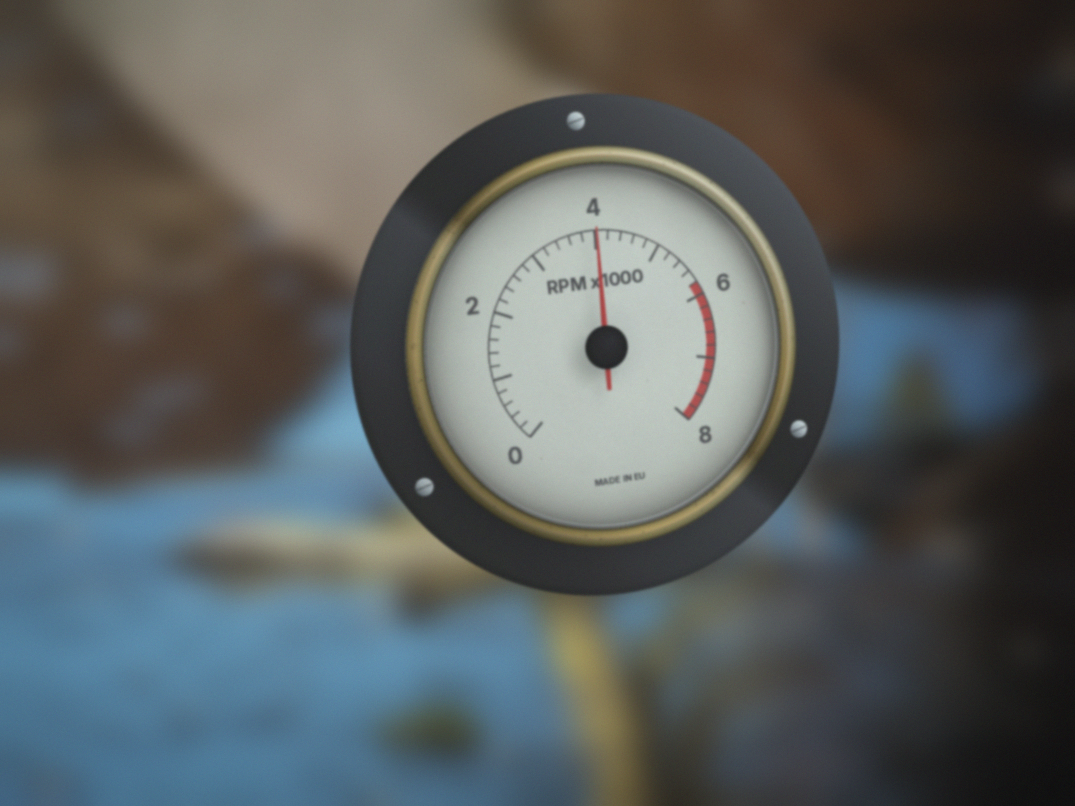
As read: 4000
